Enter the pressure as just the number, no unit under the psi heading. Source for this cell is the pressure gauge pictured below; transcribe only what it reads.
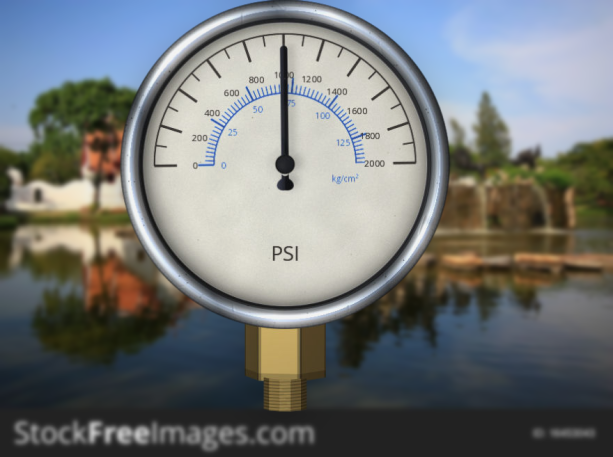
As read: 1000
